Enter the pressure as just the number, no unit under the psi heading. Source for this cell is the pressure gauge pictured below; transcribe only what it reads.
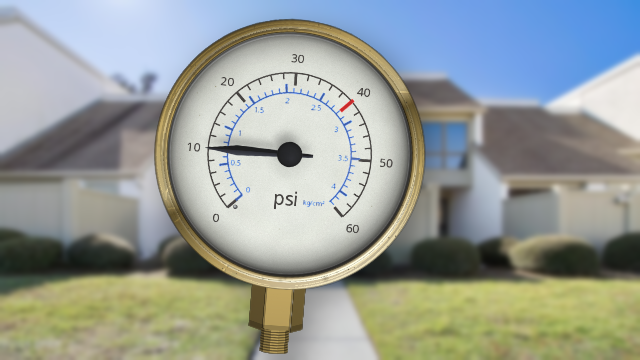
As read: 10
